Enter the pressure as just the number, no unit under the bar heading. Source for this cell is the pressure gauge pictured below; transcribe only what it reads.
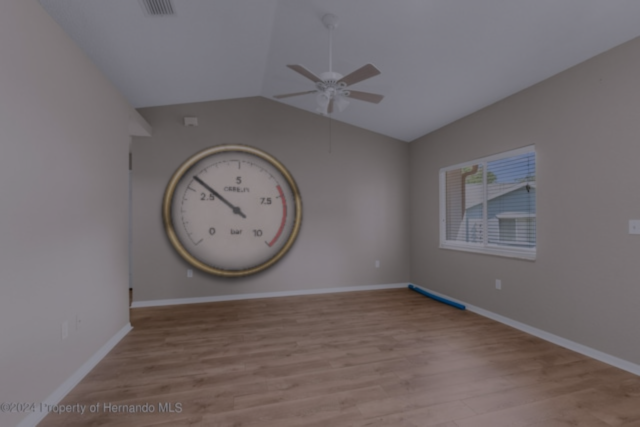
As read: 3
